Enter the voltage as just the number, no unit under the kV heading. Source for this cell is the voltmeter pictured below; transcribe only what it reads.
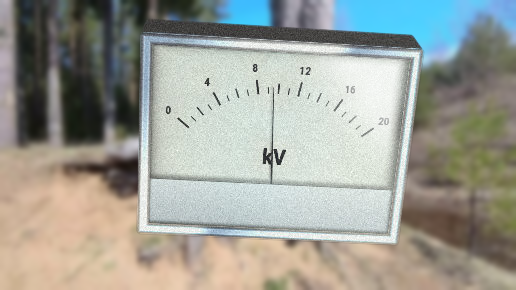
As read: 9.5
